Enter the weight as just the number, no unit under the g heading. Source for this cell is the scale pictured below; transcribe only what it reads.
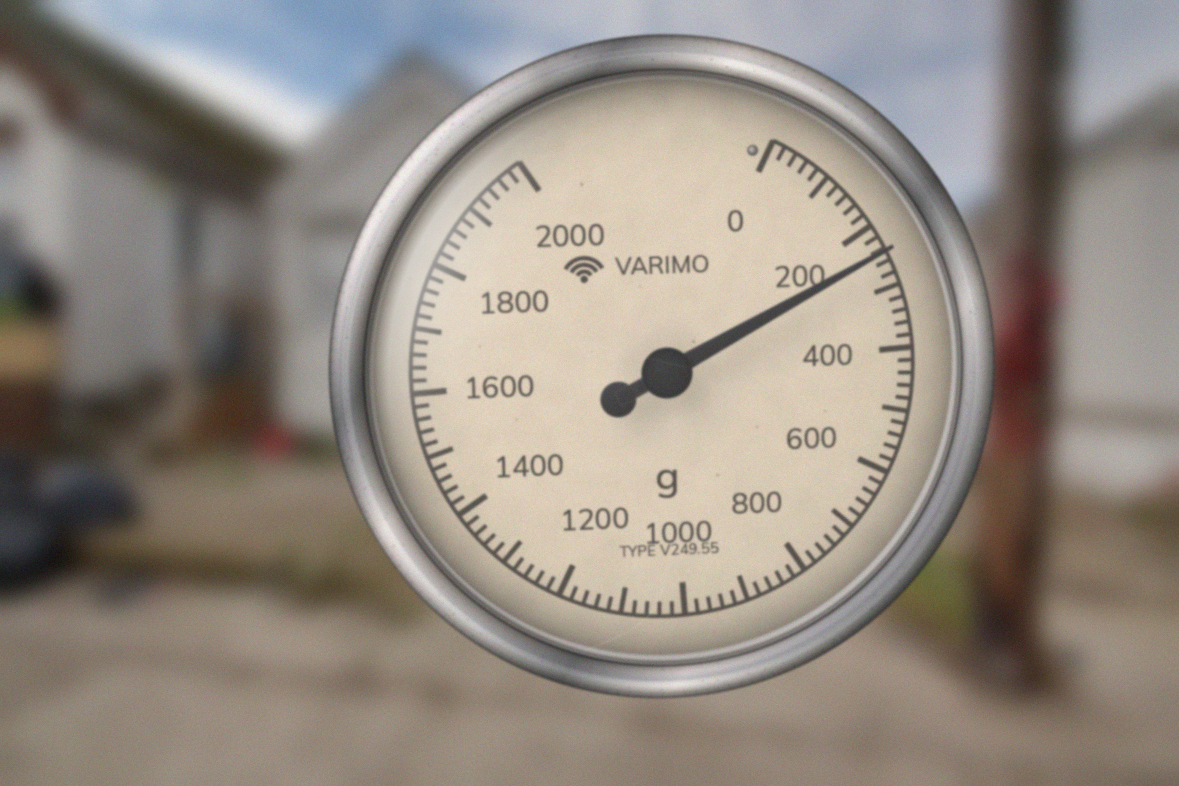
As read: 240
